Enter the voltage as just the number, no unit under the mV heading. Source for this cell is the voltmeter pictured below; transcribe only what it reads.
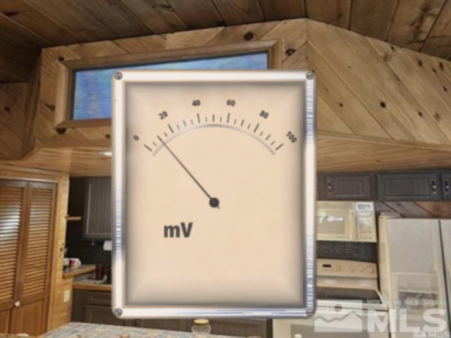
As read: 10
